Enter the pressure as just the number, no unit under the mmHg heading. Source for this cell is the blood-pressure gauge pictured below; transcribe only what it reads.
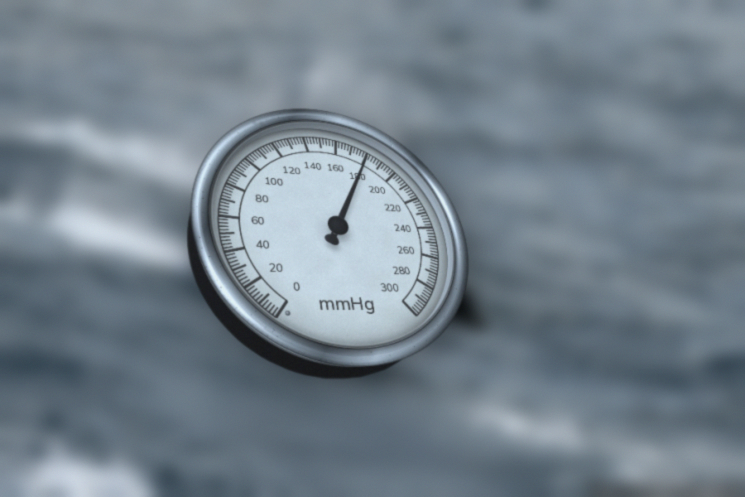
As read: 180
